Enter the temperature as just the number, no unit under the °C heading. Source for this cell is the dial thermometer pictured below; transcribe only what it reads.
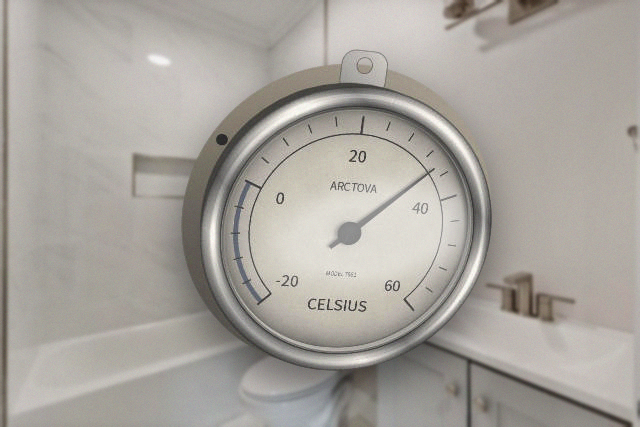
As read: 34
